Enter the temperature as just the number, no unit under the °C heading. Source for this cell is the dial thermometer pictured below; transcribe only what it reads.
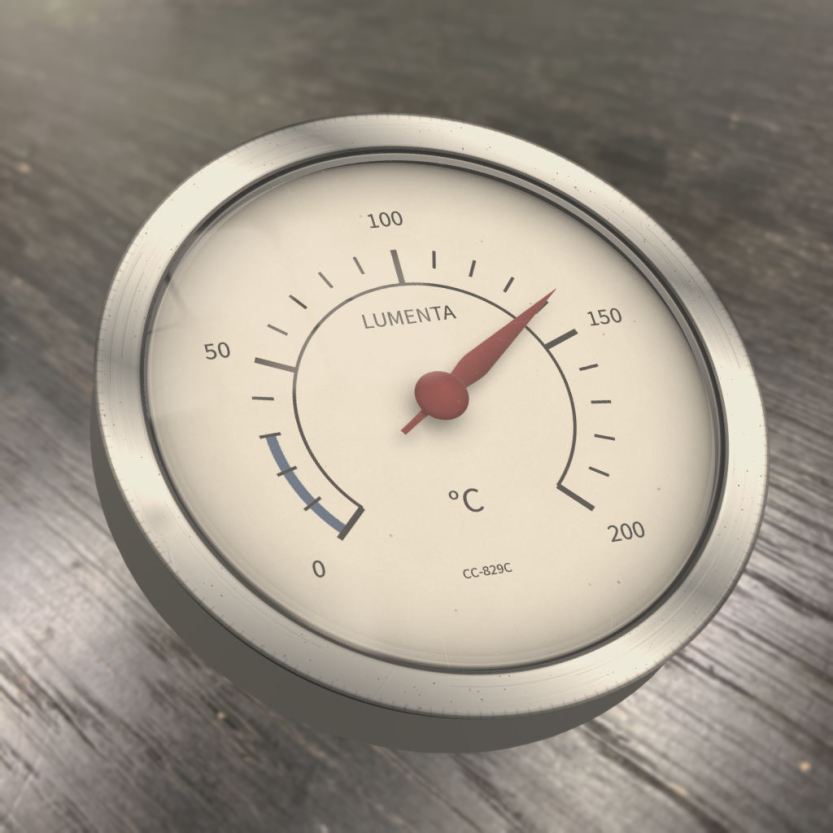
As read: 140
